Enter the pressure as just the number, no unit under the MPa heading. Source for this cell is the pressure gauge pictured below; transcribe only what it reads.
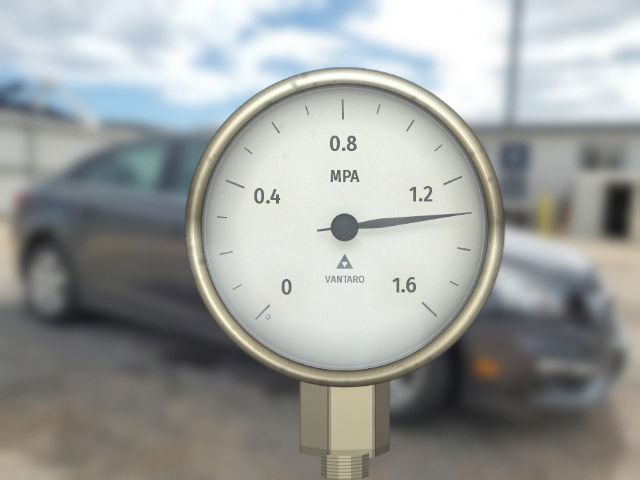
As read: 1.3
